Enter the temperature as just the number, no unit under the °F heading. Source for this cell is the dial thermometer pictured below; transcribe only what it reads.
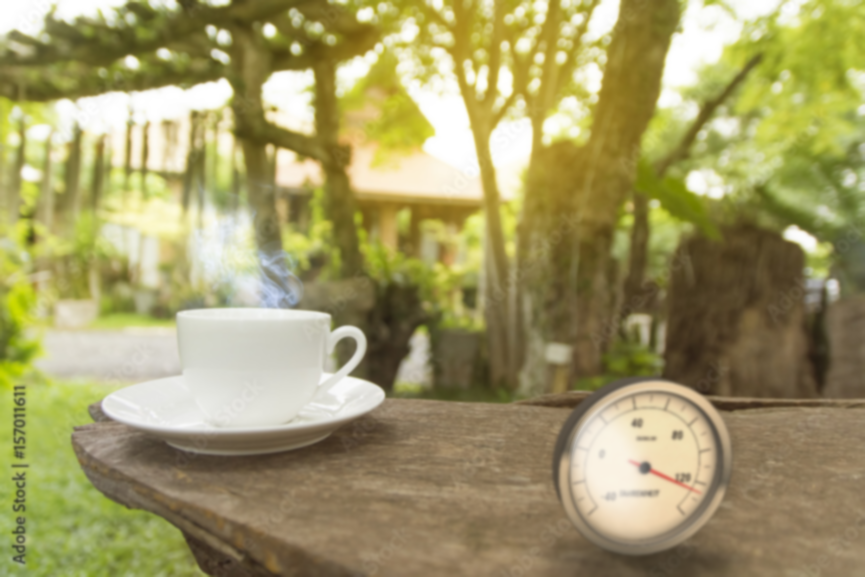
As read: 125
